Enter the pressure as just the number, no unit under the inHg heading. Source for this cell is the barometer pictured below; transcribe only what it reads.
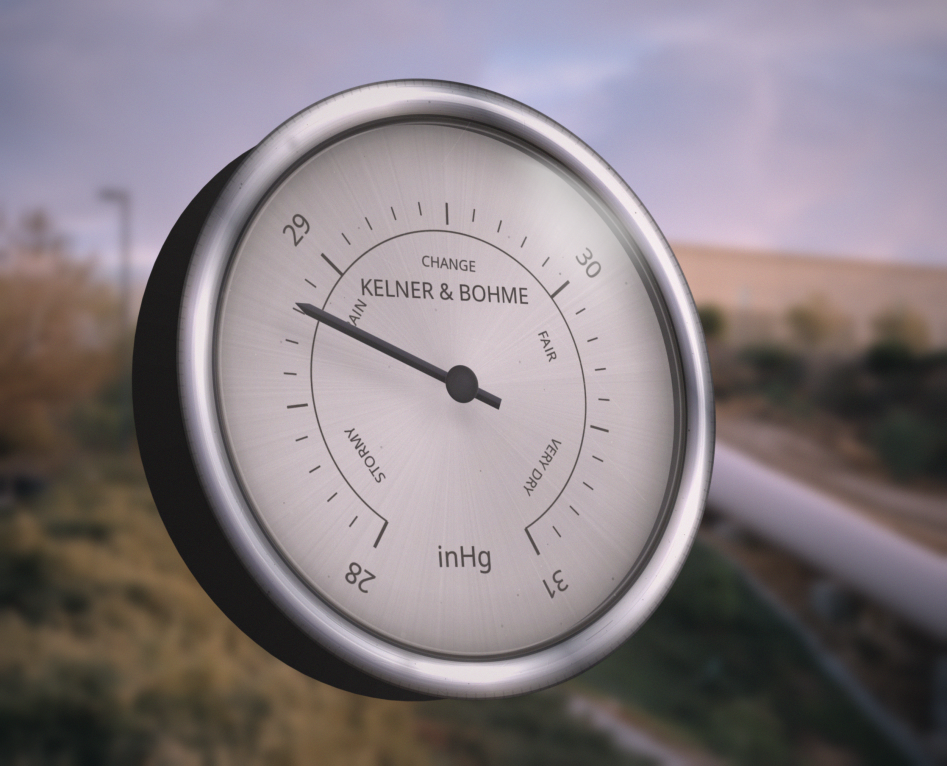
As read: 28.8
